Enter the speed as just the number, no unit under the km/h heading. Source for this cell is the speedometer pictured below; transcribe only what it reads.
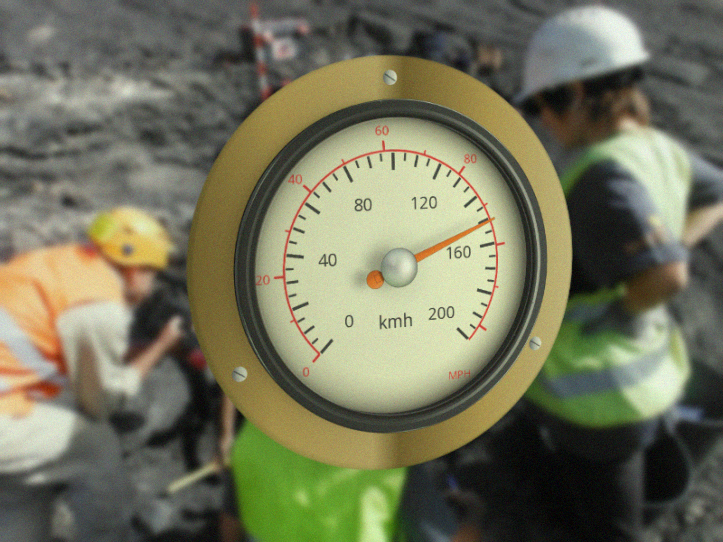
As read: 150
